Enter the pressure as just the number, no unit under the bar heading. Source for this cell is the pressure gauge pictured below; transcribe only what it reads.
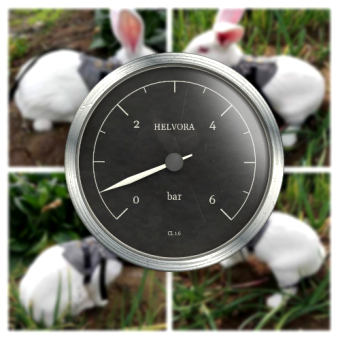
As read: 0.5
